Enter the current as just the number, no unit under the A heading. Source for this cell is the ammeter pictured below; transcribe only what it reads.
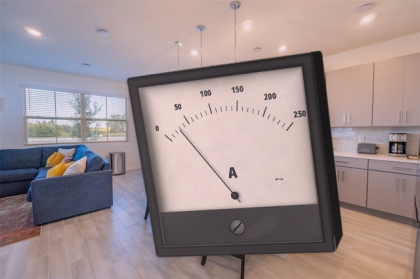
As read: 30
